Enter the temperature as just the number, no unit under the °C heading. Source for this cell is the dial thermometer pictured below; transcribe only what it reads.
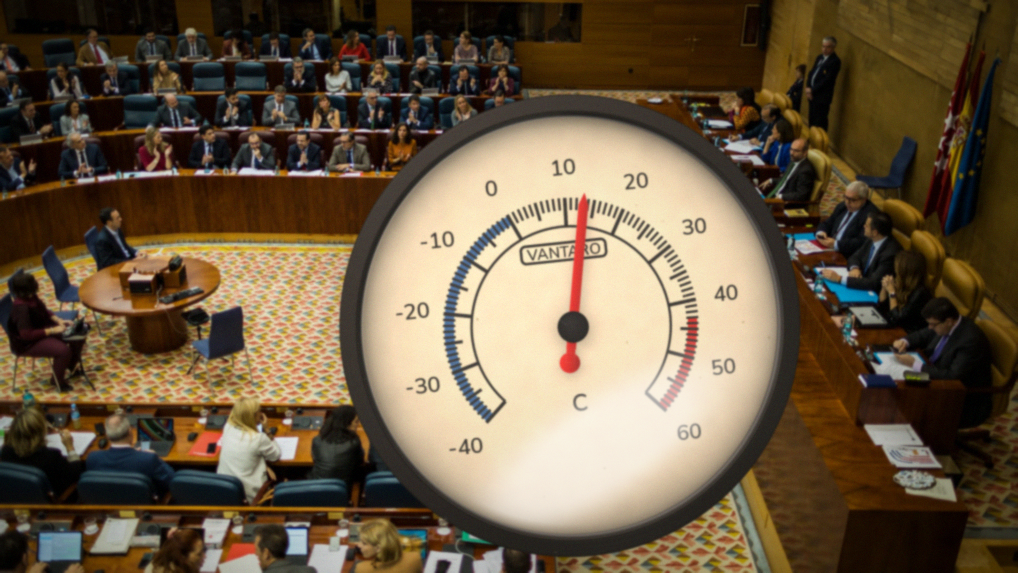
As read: 13
